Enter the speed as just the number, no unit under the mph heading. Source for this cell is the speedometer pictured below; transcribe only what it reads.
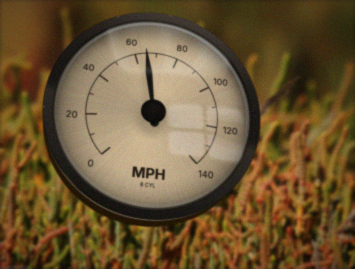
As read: 65
